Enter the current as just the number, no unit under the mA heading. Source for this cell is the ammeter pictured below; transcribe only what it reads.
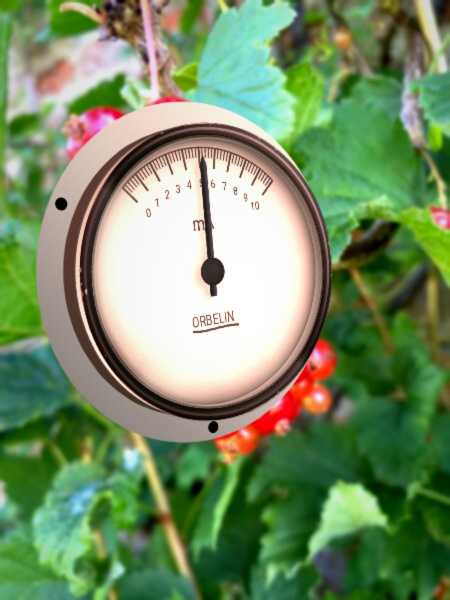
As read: 5
